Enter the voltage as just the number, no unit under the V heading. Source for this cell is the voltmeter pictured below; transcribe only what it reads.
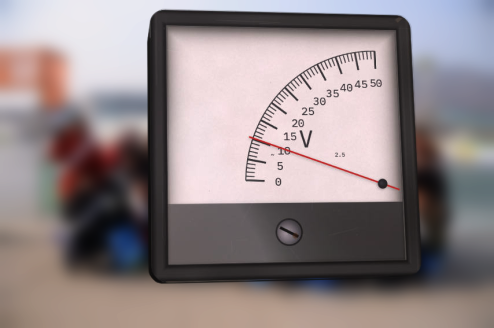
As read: 10
